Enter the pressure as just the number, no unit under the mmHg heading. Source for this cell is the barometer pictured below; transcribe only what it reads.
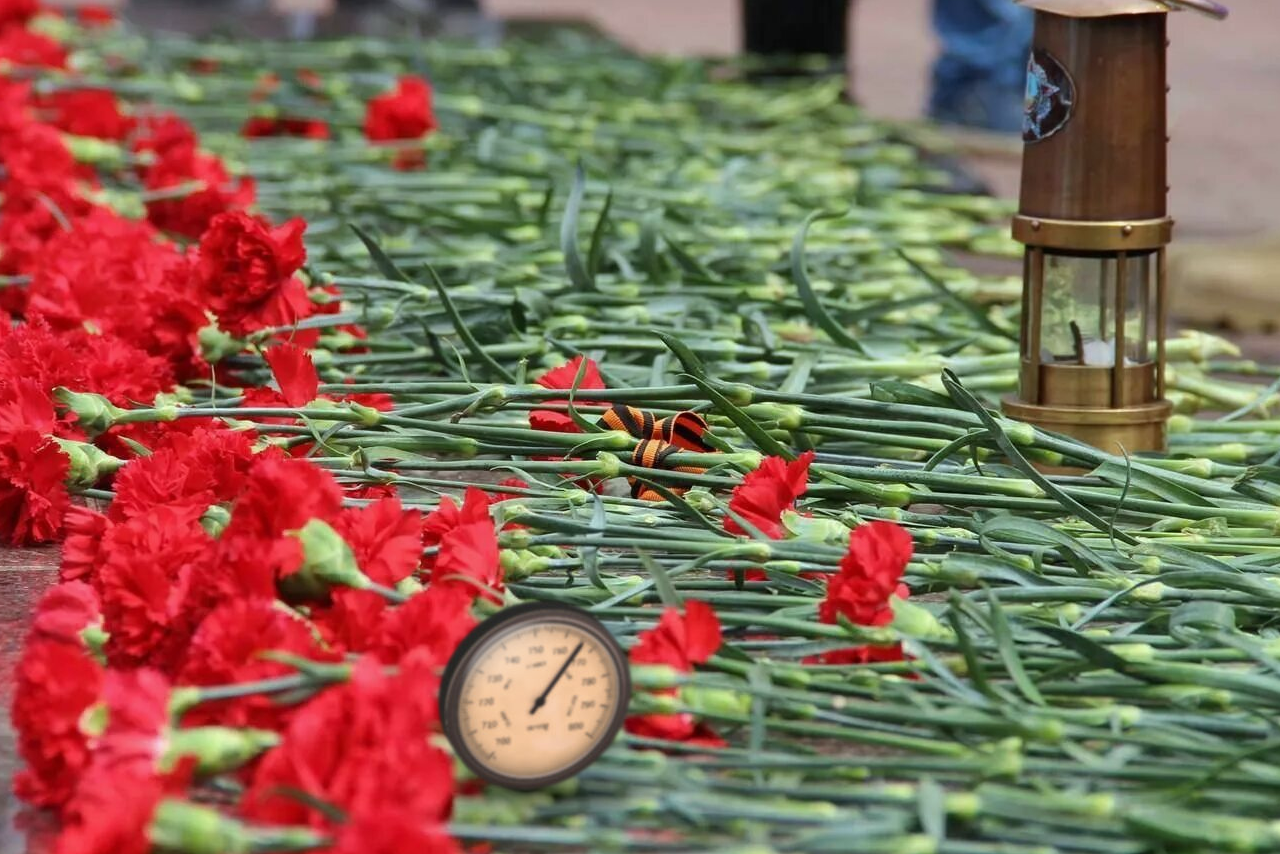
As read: 765
